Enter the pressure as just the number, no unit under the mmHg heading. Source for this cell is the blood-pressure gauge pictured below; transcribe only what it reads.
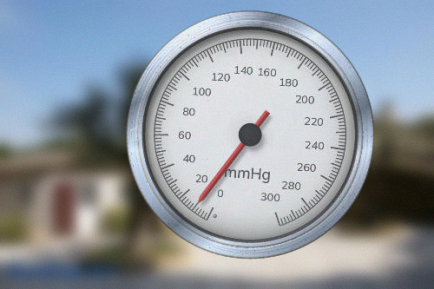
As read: 10
